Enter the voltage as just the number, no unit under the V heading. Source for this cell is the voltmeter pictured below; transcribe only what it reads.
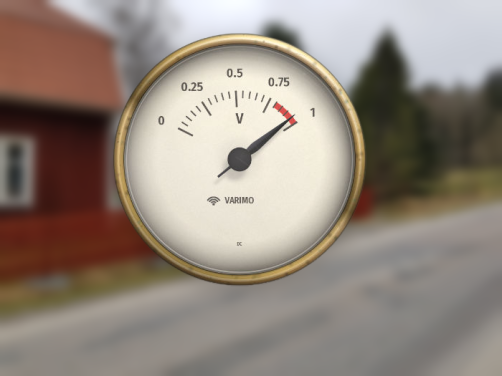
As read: 0.95
